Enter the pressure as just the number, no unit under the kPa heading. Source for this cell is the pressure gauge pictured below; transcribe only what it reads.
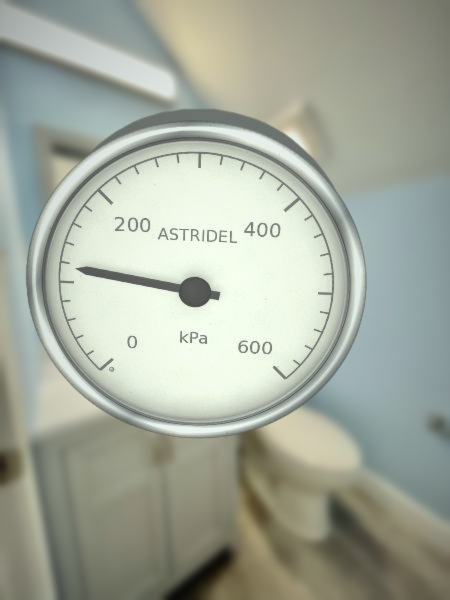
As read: 120
